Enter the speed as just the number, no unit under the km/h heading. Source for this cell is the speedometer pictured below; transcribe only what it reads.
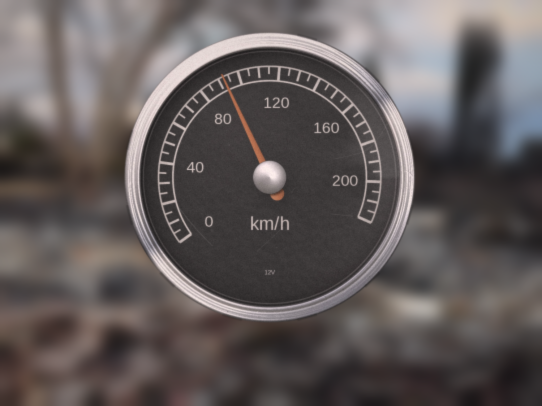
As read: 92.5
